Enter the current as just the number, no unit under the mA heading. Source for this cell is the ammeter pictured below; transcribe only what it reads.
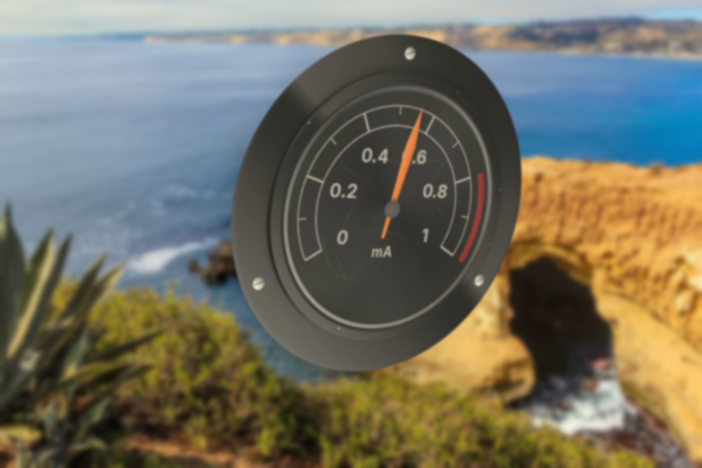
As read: 0.55
